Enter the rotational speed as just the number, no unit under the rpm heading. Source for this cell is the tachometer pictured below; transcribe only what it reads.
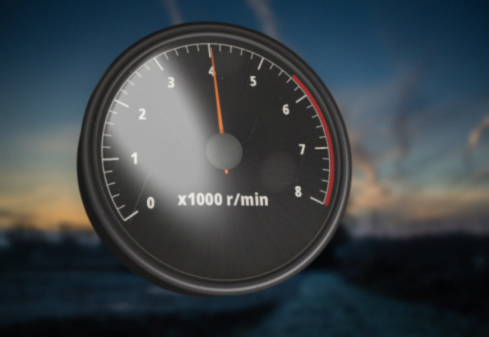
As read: 4000
